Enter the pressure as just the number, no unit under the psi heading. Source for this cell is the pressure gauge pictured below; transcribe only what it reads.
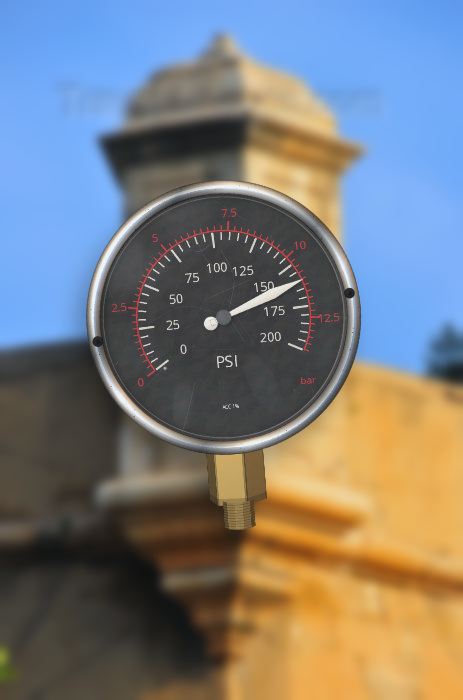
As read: 160
